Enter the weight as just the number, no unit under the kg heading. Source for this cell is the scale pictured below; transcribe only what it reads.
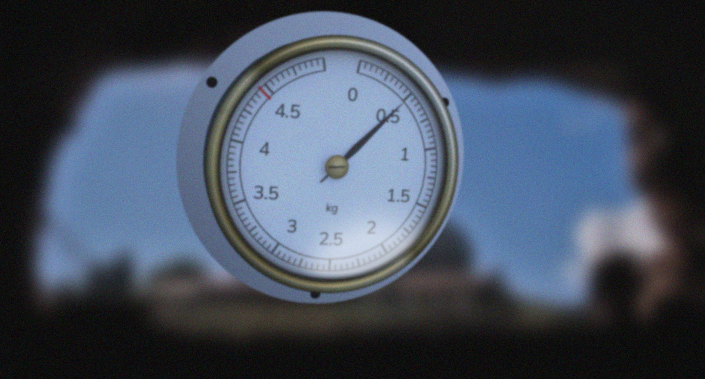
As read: 0.5
